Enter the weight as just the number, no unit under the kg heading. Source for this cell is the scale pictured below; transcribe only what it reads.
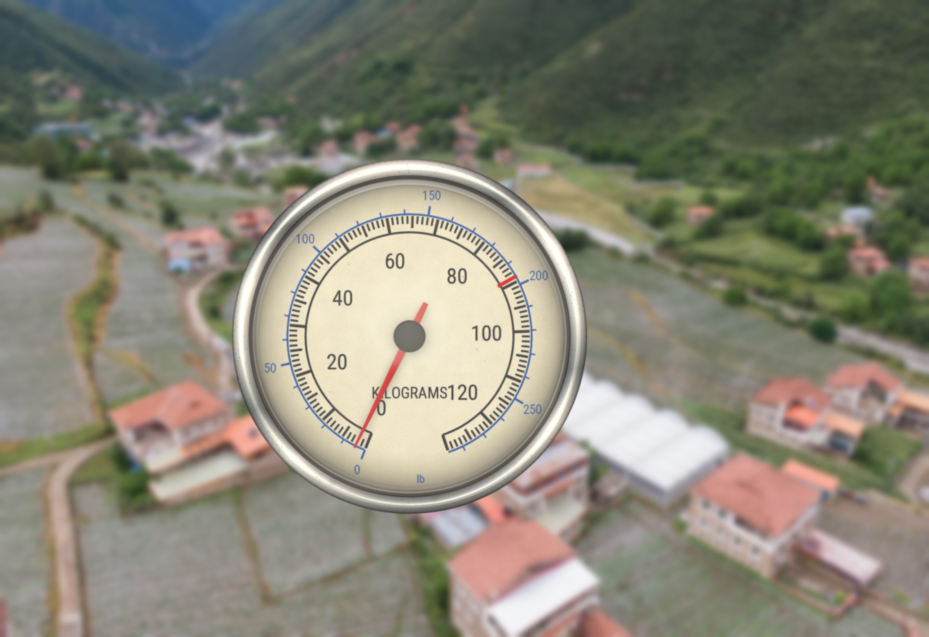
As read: 2
